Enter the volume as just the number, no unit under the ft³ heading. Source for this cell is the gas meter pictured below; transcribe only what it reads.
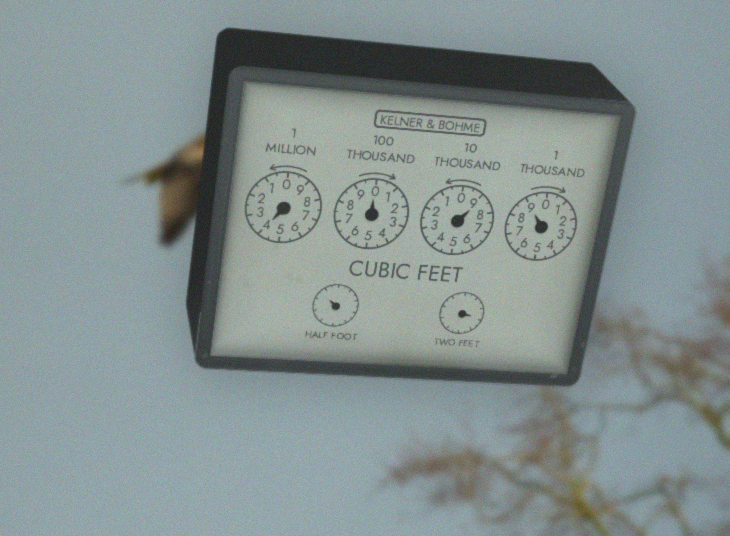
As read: 398900
